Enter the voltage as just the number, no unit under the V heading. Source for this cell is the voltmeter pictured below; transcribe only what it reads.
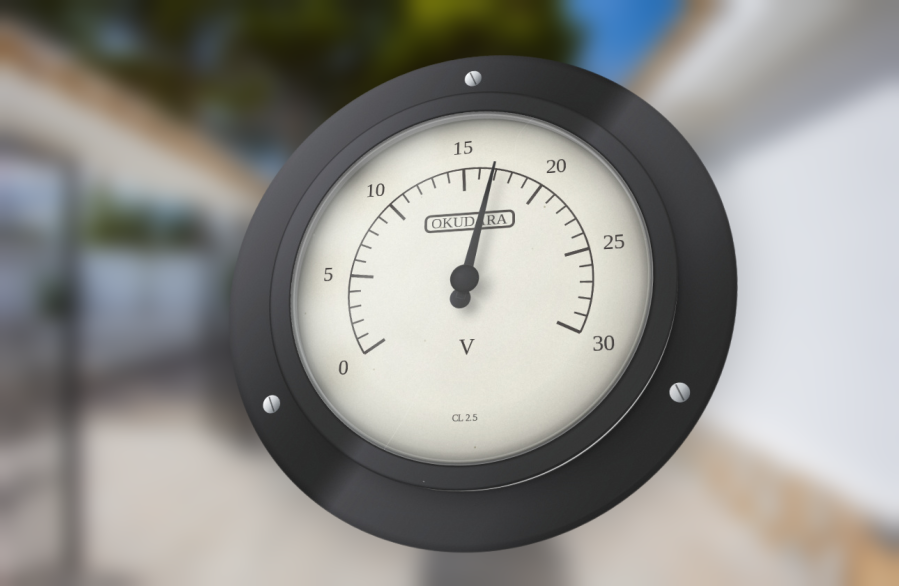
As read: 17
